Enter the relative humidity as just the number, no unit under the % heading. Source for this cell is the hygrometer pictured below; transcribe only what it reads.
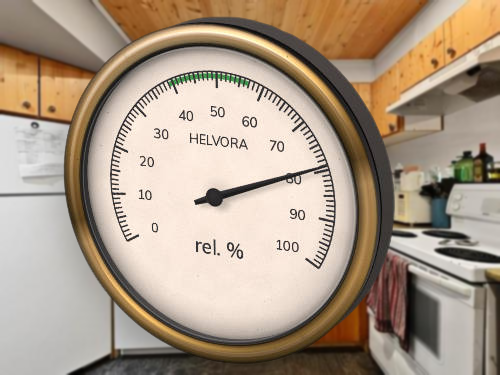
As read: 79
